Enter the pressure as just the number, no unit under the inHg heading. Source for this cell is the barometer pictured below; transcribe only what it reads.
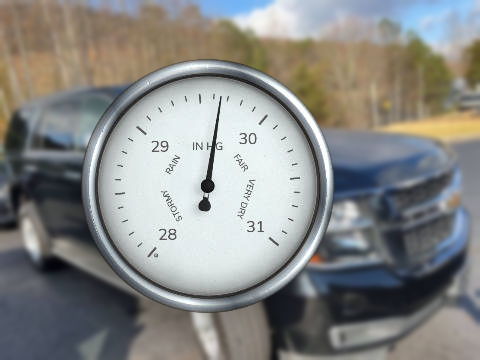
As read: 29.65
